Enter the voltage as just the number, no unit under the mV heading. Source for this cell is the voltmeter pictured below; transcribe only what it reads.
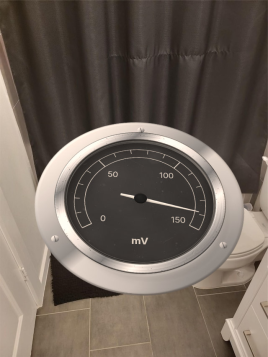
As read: 140
